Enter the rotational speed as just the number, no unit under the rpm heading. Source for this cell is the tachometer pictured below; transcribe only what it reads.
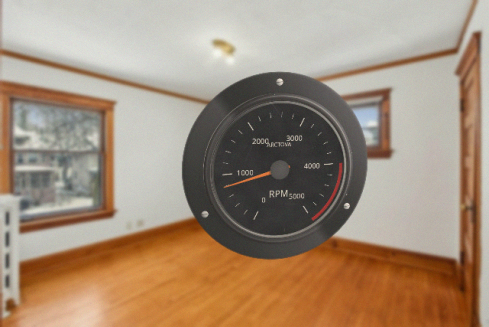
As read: 800
